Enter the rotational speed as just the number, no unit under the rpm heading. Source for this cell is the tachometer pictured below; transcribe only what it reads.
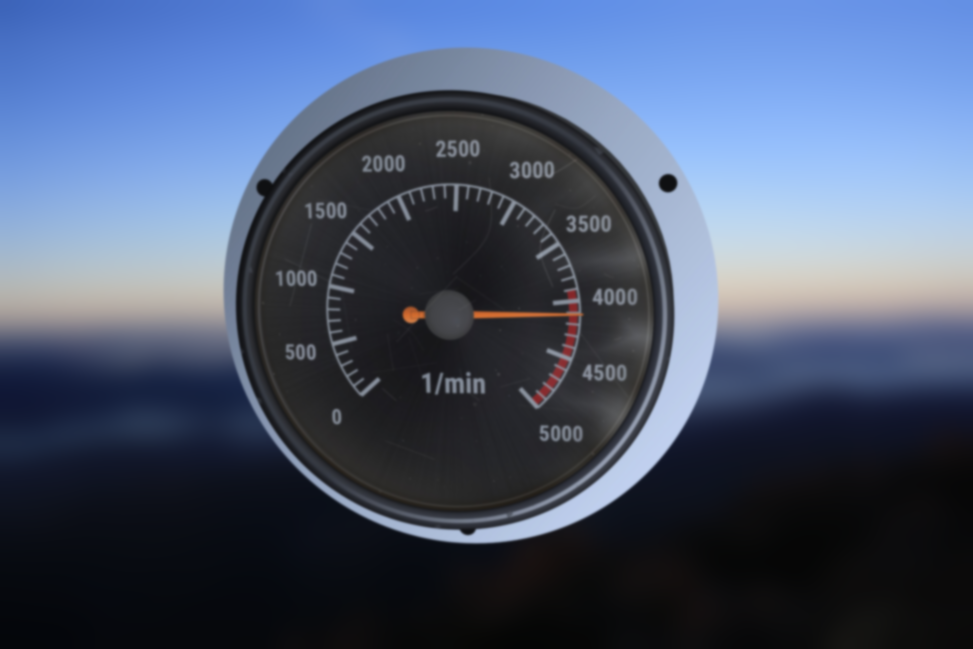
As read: 4100
